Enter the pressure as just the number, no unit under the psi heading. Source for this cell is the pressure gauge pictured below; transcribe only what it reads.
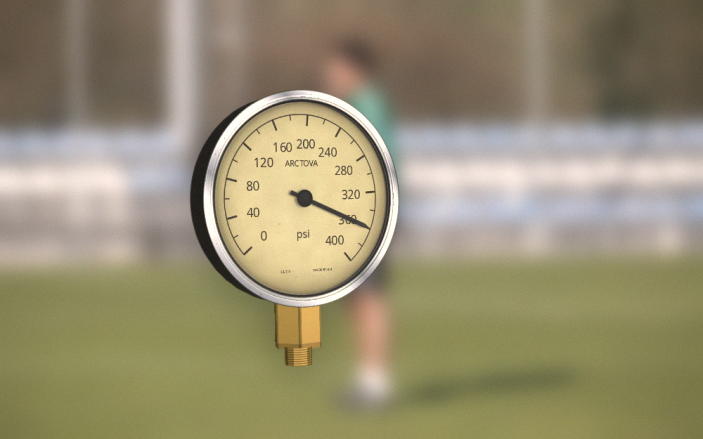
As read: 360
